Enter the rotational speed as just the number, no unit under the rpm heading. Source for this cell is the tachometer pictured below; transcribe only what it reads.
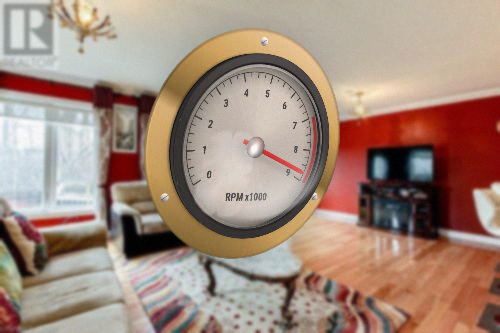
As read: 8750
